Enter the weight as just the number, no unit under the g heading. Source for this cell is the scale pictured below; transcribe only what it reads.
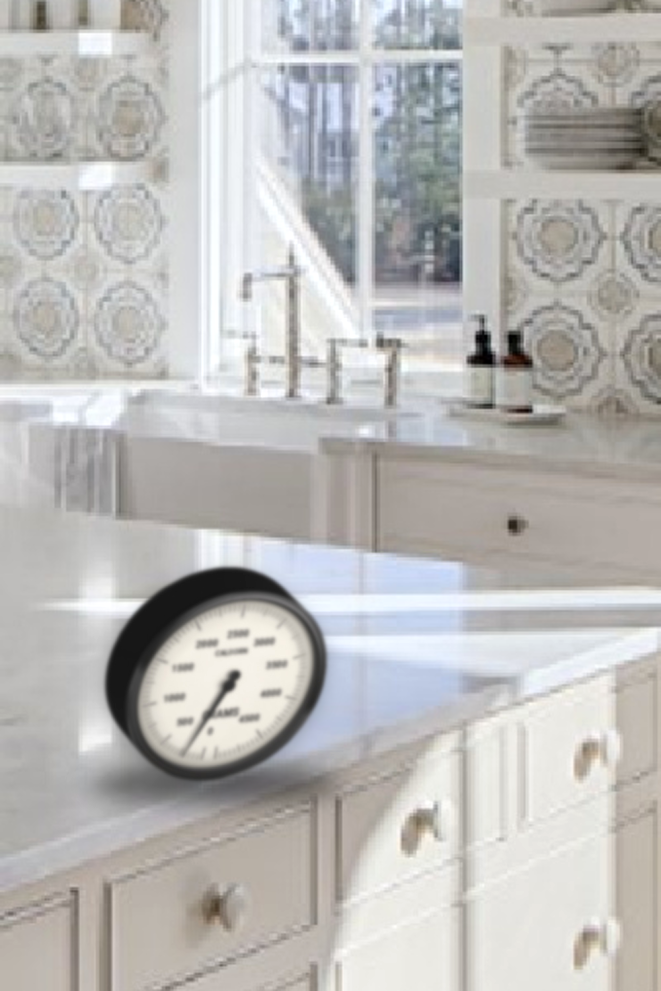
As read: 250
